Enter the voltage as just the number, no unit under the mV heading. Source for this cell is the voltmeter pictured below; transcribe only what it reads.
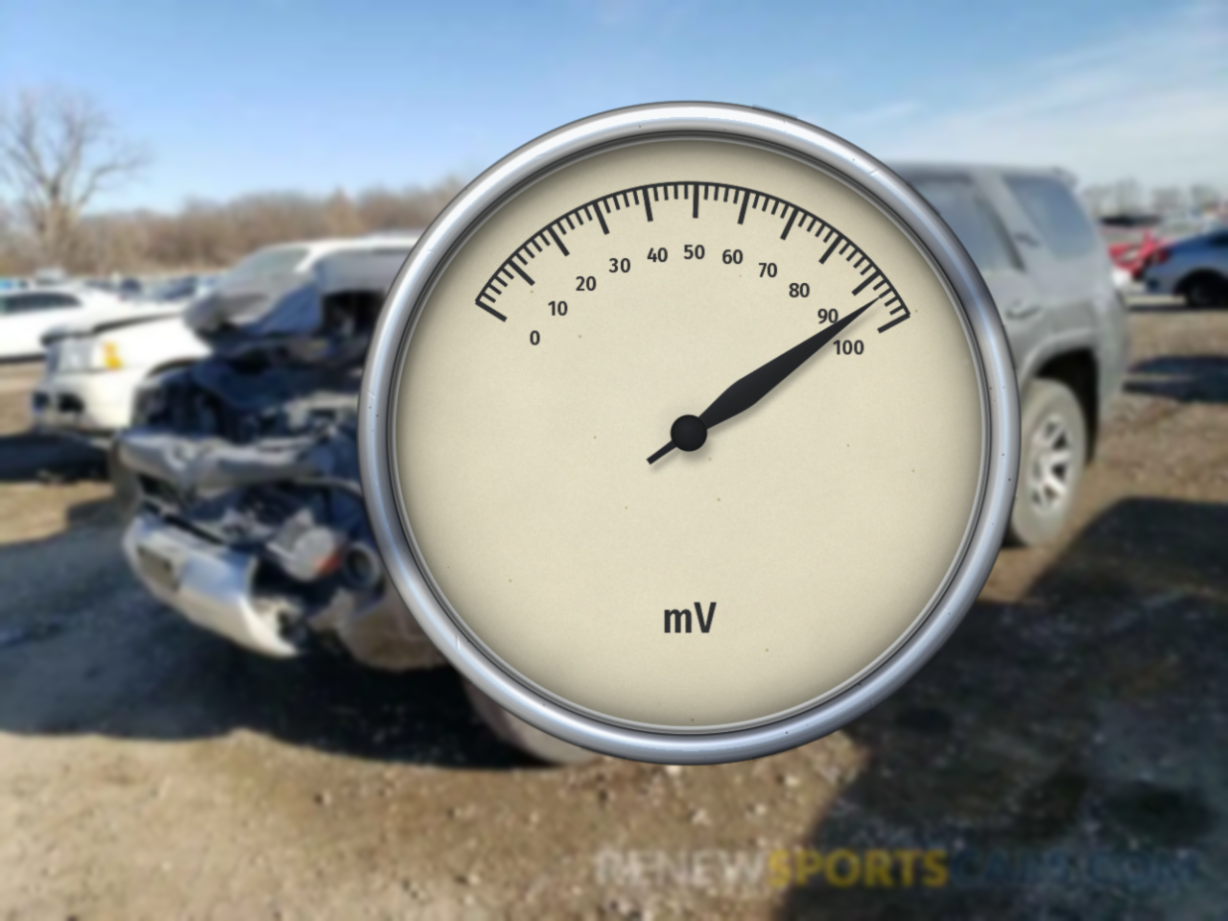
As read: 94
